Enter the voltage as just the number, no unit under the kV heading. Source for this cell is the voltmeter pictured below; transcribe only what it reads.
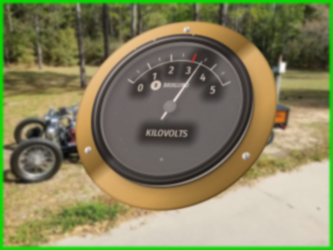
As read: 3.5
